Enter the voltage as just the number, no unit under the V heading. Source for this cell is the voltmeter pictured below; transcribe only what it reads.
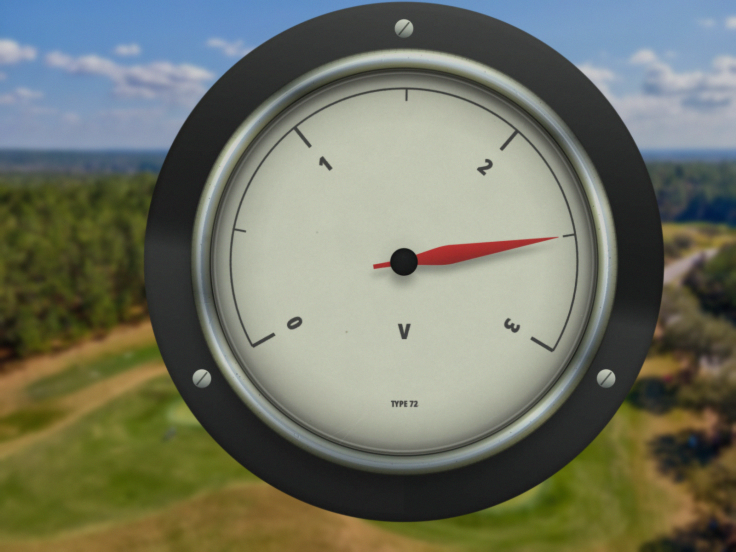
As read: 2.5
